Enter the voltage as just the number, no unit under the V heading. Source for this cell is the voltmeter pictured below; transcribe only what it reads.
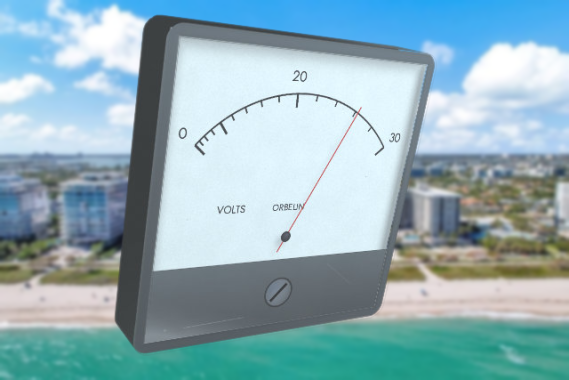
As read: 26
